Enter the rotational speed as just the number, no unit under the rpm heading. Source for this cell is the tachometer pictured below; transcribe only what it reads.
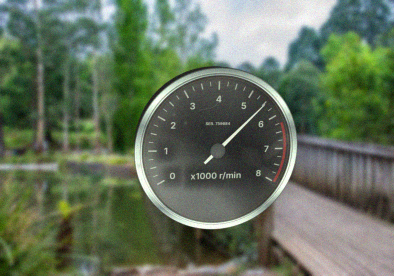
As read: 5500
